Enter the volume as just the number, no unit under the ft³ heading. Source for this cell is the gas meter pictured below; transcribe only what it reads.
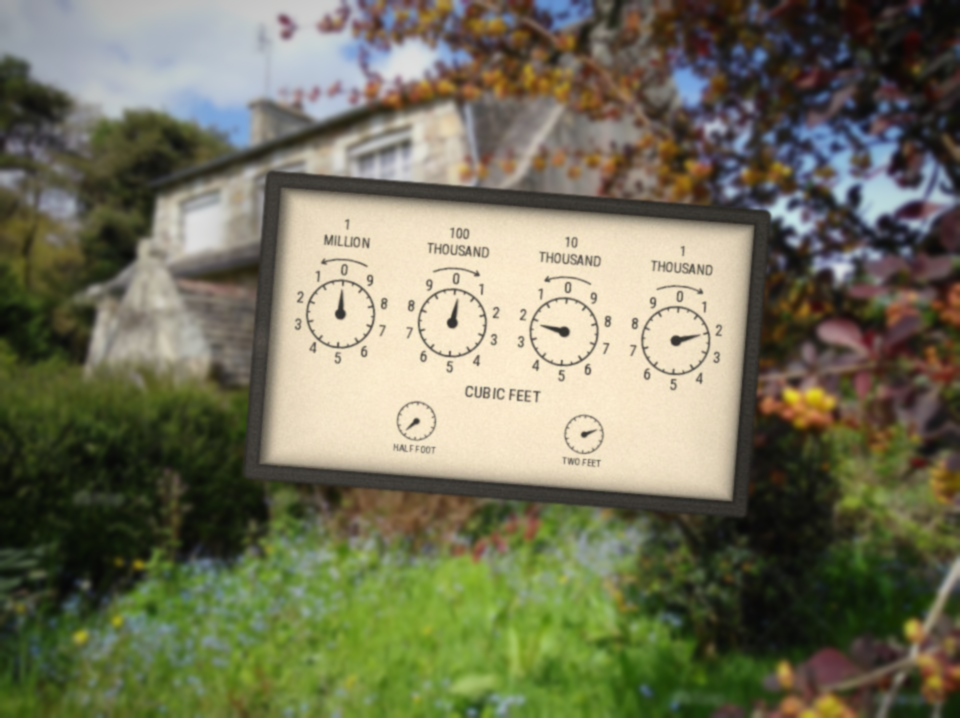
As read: 2200
